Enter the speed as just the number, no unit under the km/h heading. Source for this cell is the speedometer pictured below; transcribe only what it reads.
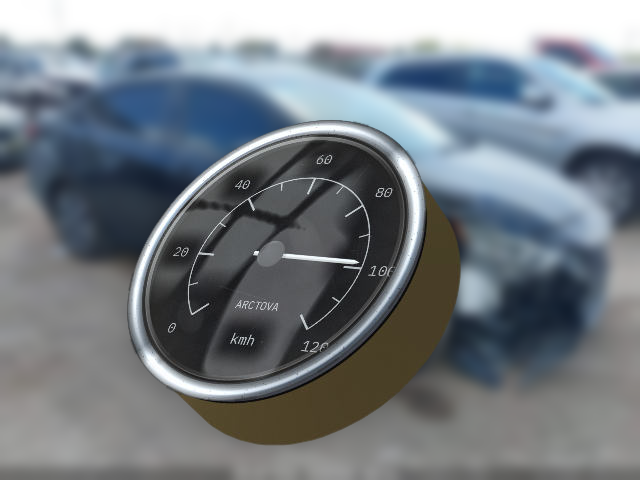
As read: 100
